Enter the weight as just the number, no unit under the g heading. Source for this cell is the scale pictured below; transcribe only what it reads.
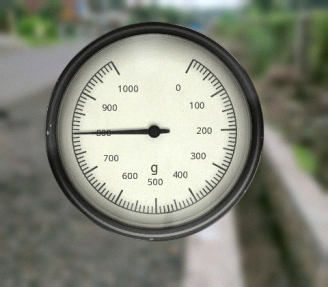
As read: 800
